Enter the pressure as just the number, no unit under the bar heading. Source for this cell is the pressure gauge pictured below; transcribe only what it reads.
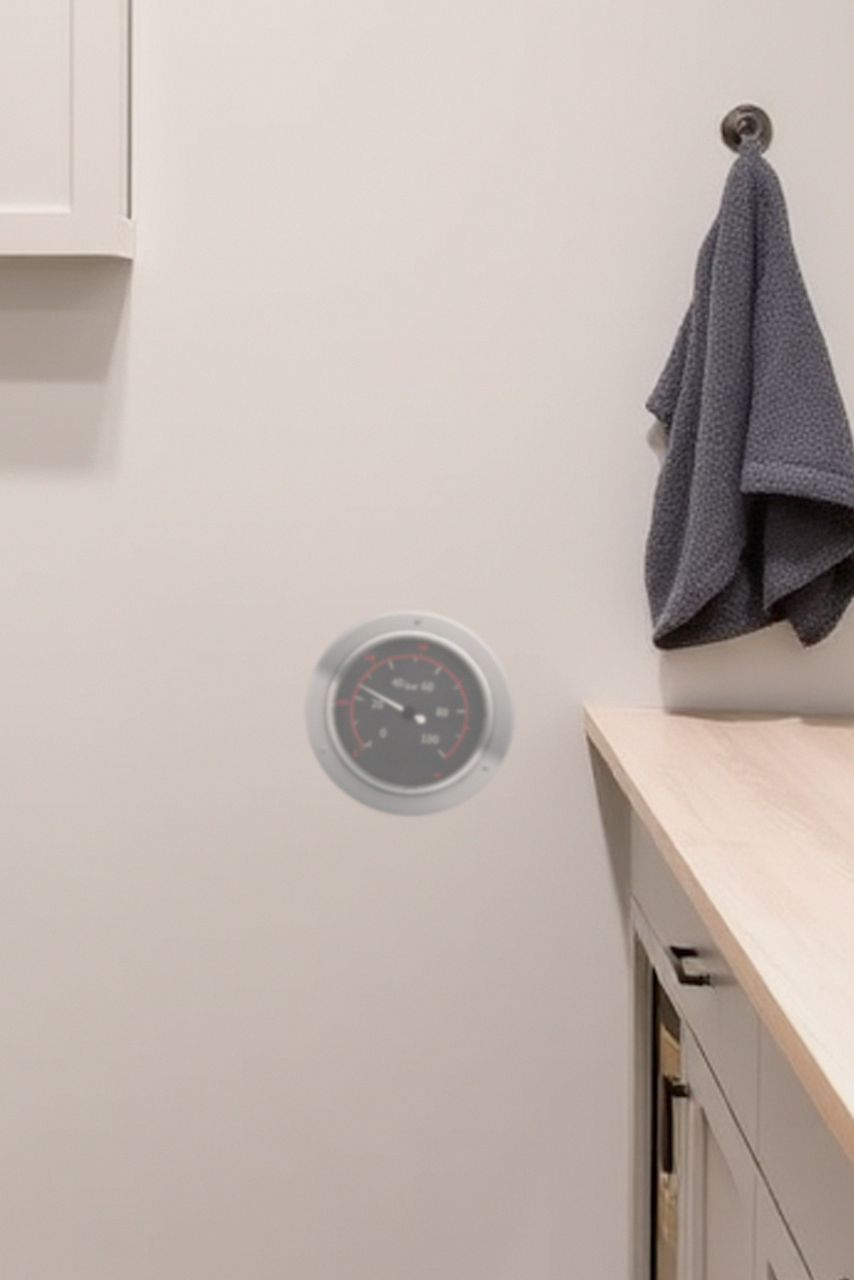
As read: 25
